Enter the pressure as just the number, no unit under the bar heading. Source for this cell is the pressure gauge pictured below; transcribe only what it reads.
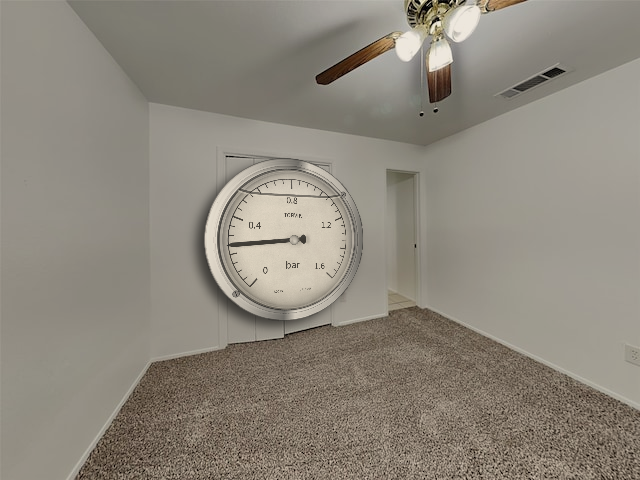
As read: 0.25
